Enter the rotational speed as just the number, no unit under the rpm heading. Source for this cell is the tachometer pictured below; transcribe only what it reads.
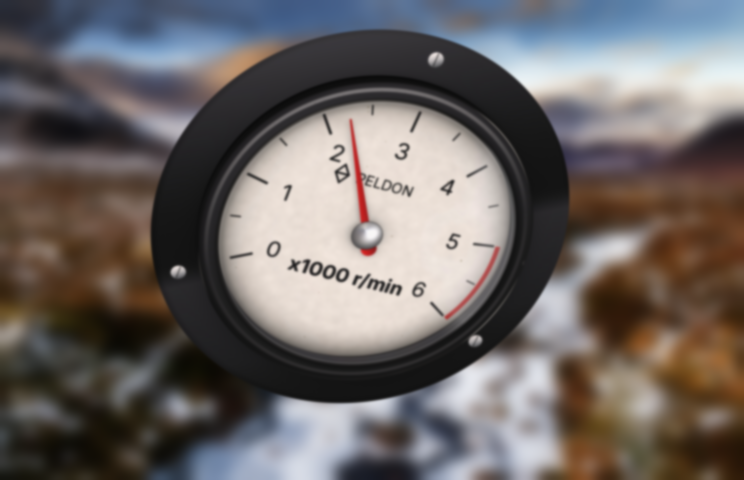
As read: 2250
